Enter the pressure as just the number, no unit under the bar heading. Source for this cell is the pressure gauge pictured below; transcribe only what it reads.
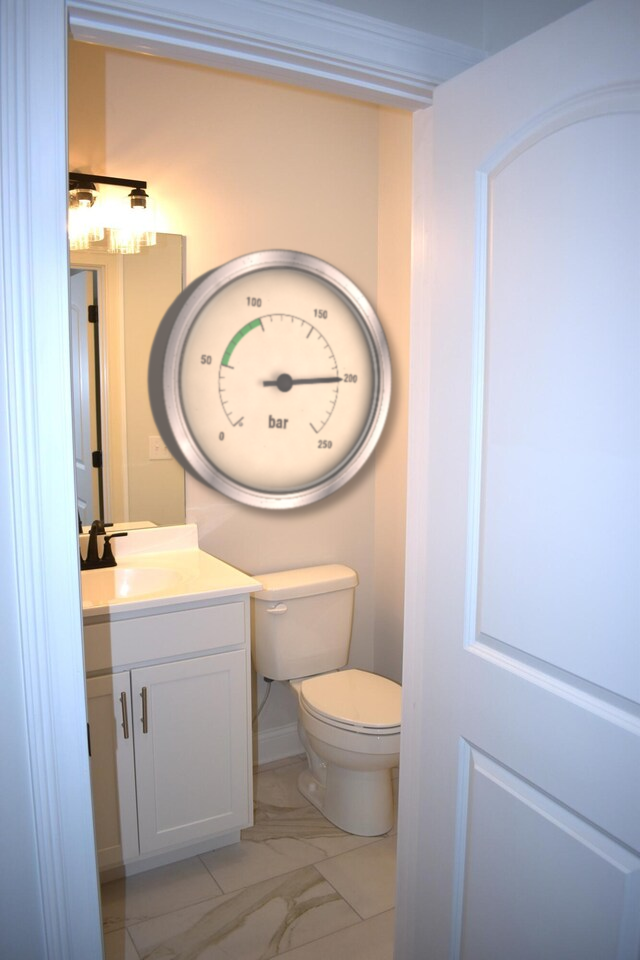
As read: 200
